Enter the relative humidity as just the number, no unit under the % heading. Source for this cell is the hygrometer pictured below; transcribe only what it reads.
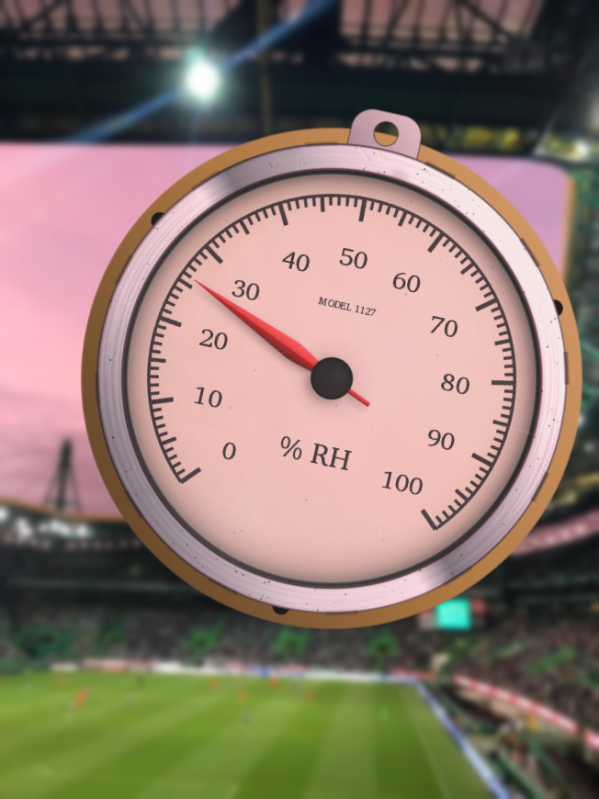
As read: 26
